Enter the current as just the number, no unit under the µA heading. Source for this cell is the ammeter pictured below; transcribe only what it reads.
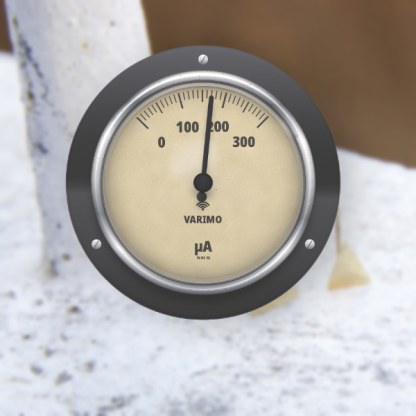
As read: 170
